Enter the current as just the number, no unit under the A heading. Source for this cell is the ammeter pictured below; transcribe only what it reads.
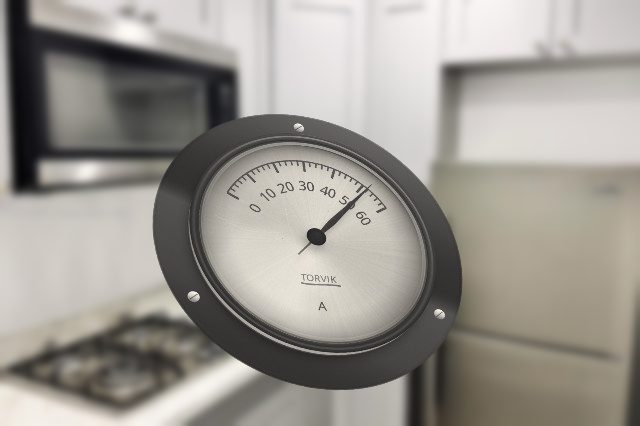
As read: 52
